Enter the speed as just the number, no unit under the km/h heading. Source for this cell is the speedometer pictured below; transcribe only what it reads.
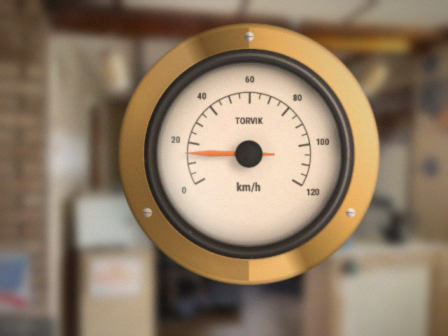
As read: 15
